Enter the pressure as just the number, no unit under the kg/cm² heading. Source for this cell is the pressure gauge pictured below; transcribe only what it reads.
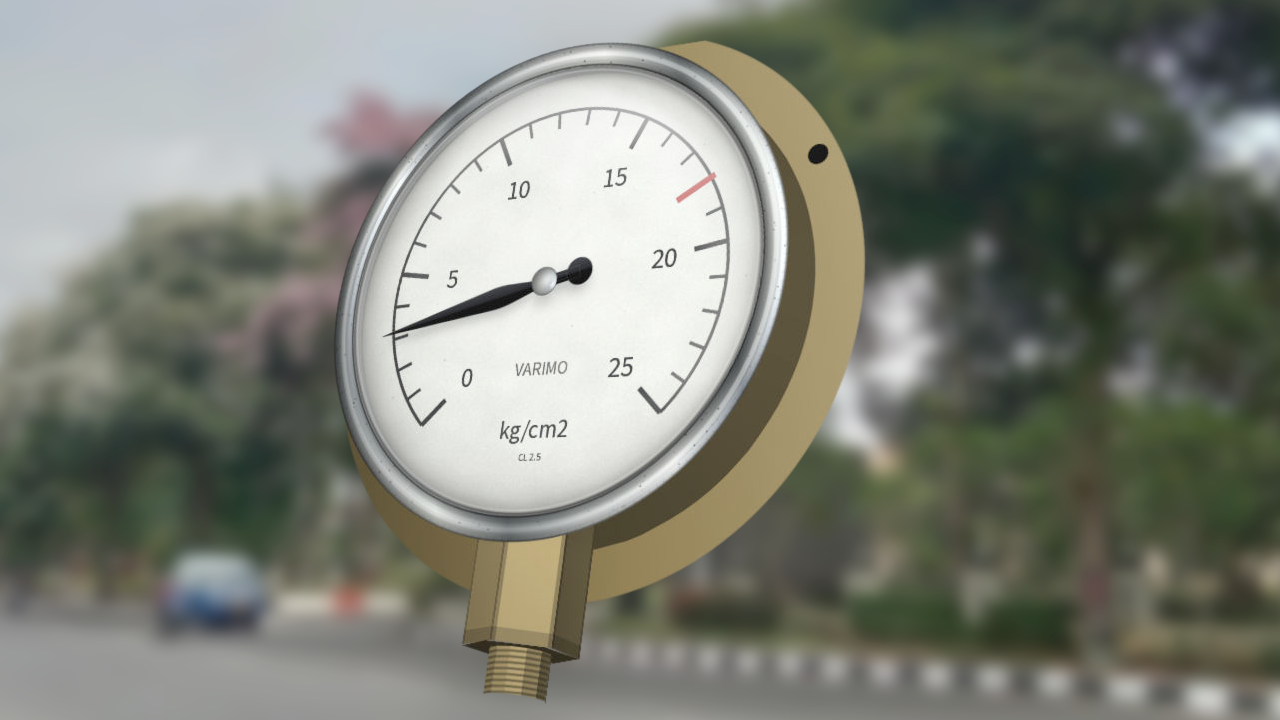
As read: 3
